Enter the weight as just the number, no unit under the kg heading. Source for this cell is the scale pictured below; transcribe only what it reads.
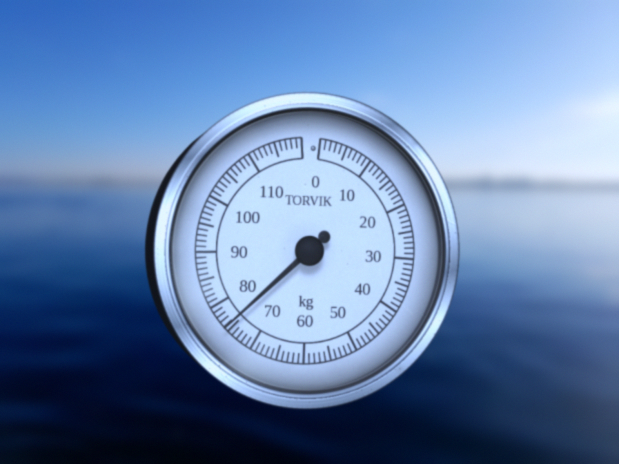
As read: 76
